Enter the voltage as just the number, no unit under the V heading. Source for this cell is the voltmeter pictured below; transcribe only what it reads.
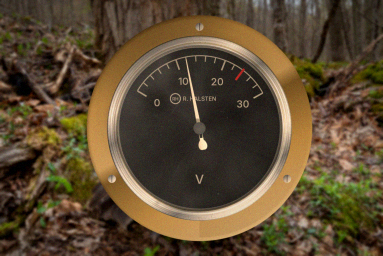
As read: 12
